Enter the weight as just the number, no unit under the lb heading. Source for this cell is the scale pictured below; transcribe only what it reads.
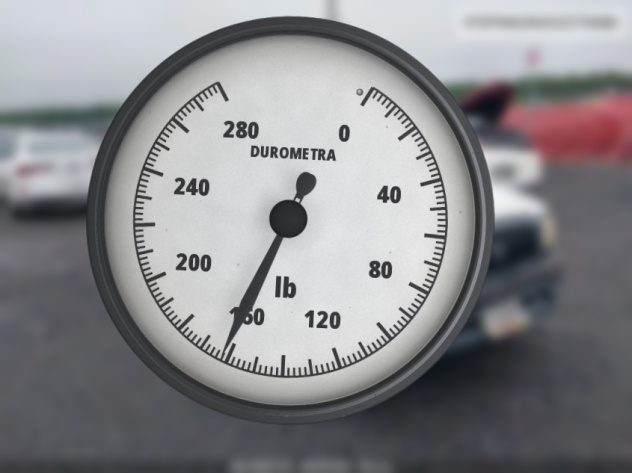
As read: 162
